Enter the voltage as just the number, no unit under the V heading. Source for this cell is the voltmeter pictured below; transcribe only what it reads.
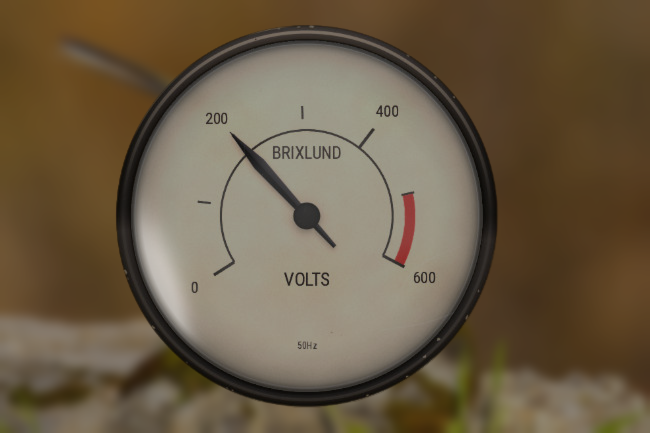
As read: 200
